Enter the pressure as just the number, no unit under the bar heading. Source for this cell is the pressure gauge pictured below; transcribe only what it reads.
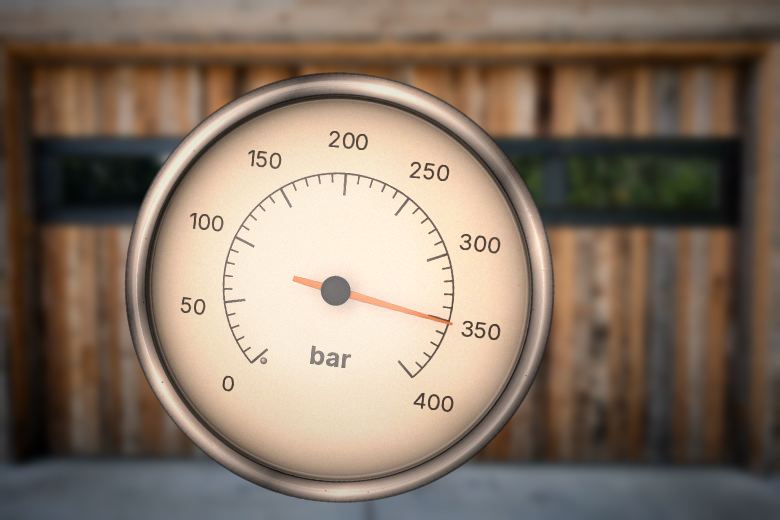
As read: 350
